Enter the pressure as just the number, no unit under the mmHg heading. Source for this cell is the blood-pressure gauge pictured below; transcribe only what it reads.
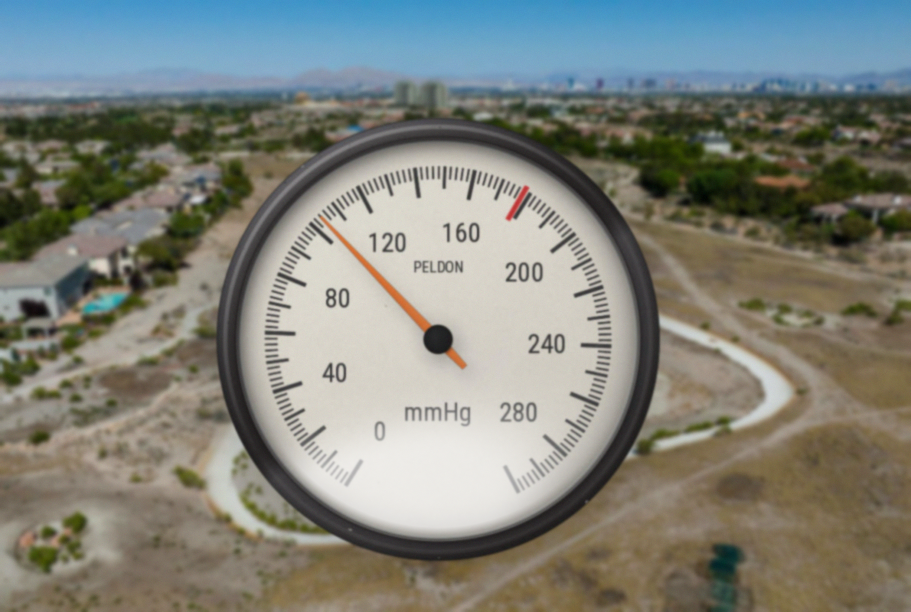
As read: 104
